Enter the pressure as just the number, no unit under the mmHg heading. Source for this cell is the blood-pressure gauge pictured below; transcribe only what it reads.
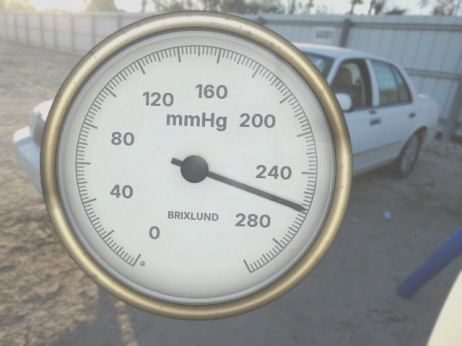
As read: 258
